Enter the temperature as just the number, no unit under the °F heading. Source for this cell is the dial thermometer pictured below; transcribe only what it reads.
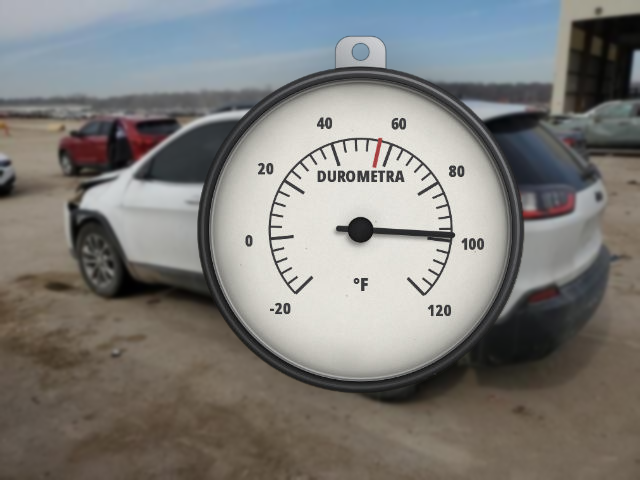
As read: 98
